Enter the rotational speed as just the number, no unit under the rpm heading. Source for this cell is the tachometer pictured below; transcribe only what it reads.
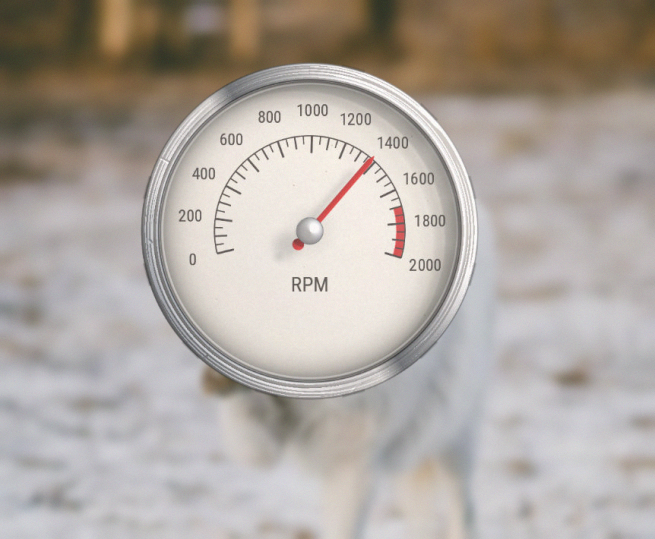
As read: 1375
